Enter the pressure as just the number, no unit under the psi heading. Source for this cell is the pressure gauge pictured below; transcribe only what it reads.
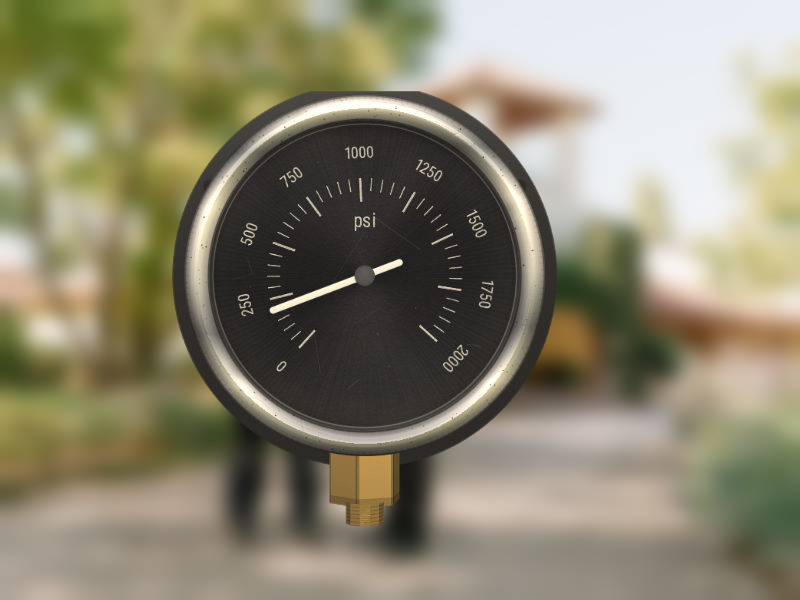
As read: 200
